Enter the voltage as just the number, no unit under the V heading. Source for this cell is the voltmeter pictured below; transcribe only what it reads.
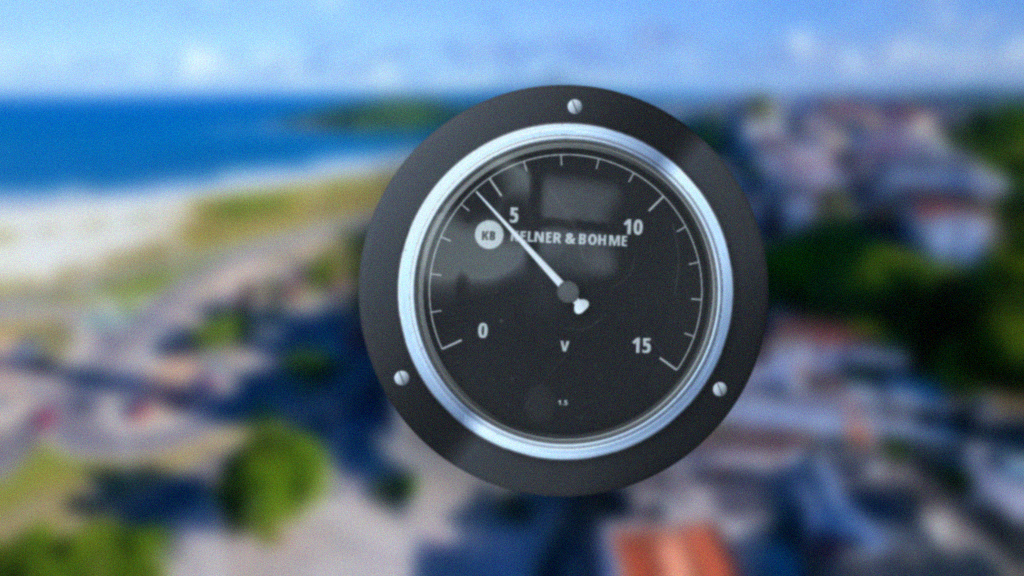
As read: 4.5
